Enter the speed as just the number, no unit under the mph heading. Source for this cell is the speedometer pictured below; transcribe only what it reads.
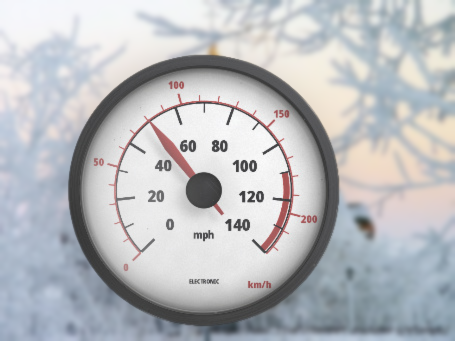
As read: 50
